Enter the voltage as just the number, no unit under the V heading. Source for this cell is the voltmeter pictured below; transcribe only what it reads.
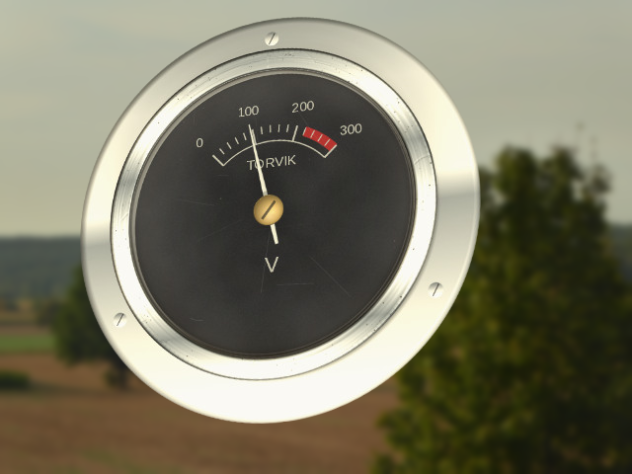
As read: 100
